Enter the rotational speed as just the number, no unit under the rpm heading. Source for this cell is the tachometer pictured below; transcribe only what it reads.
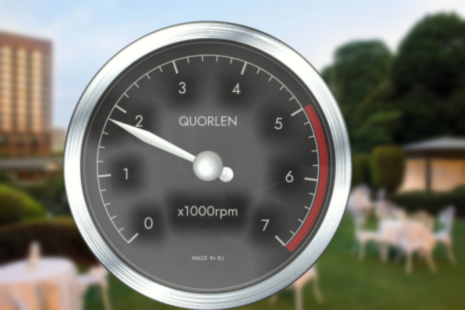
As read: 1800
